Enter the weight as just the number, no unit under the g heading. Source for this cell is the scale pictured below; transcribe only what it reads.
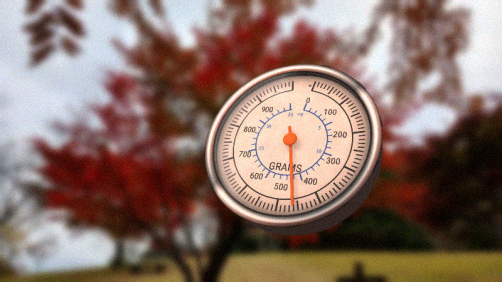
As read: 460
